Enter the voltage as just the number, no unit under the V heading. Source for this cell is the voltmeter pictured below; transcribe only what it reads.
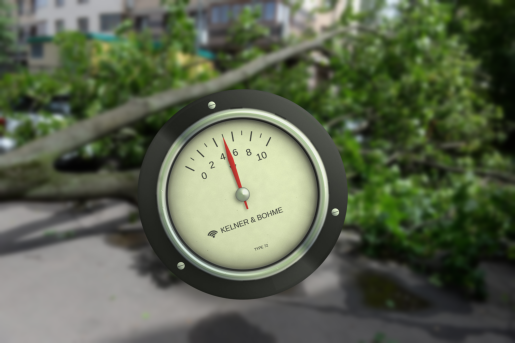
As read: 5
